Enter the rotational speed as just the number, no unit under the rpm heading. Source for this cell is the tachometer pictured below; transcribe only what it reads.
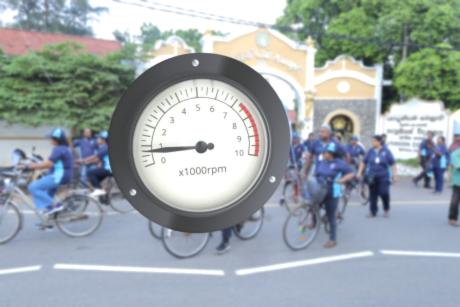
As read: 750
